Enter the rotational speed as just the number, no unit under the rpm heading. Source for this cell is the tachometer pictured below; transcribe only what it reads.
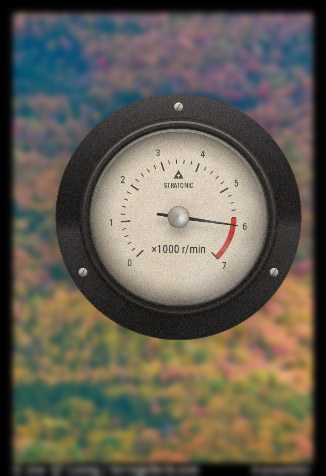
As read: 6000
